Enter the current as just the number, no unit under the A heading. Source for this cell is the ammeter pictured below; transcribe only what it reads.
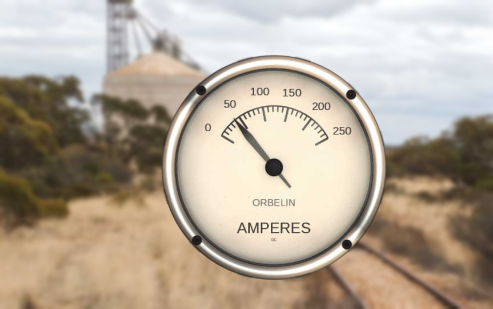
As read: 40
